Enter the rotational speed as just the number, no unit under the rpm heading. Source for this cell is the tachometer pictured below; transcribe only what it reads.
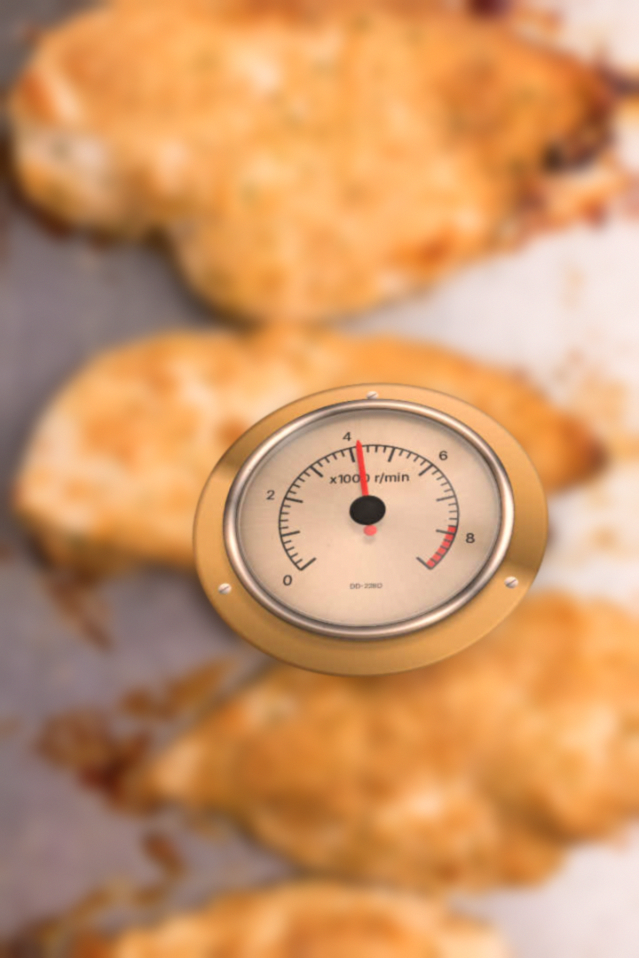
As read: 4200
